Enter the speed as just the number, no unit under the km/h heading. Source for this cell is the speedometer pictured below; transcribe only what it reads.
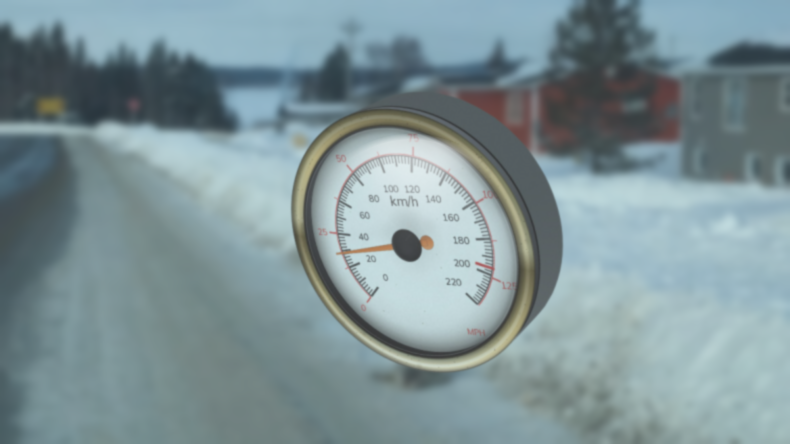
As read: 30
